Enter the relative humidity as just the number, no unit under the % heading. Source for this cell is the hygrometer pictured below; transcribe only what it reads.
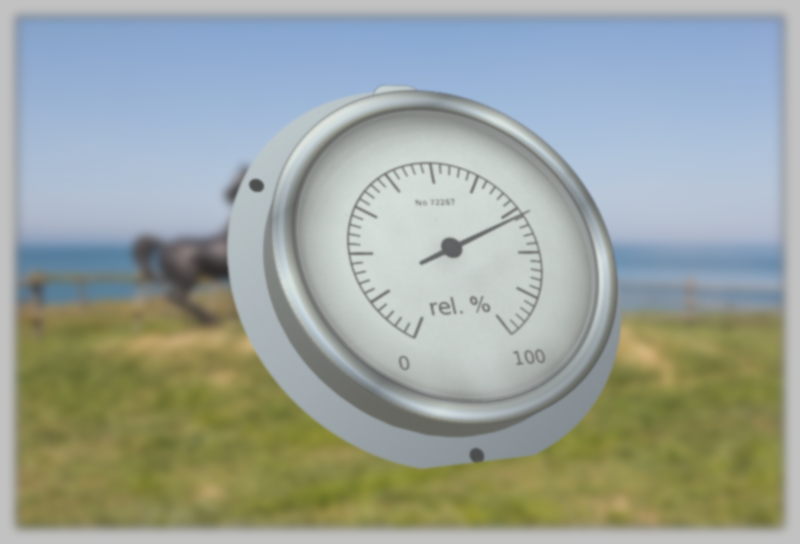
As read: 72
